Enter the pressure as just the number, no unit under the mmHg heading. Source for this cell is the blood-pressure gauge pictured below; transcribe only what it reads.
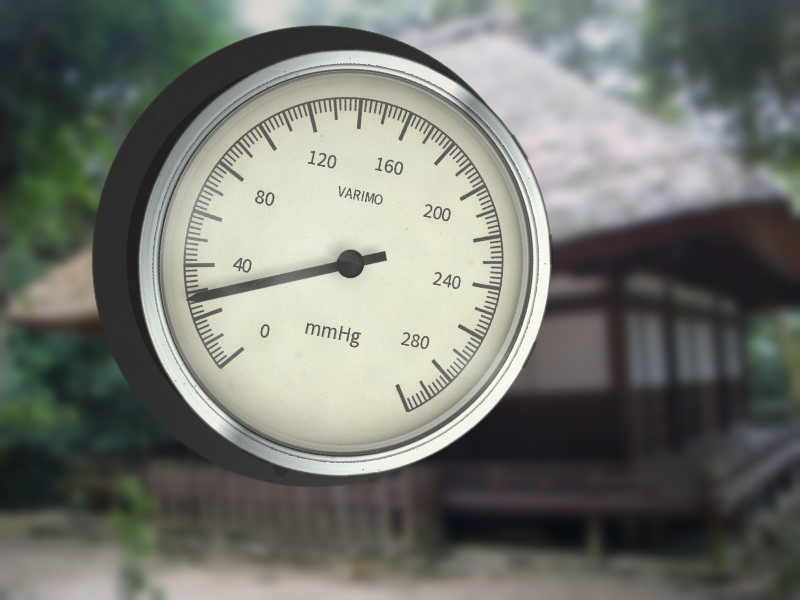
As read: 28
